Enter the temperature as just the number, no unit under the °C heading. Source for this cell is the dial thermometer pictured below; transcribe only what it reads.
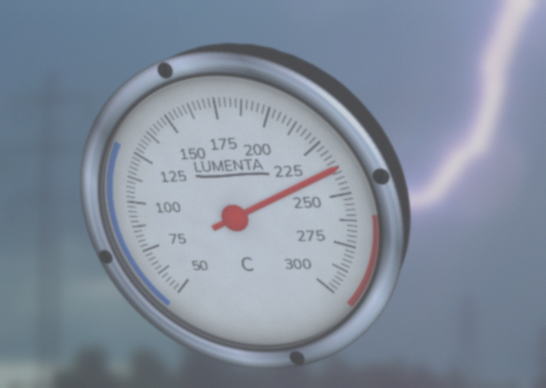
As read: 237.5
